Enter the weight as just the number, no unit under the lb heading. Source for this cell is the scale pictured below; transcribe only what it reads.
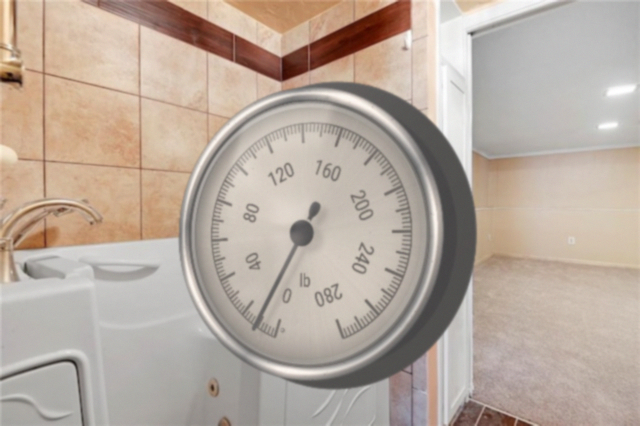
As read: 10
